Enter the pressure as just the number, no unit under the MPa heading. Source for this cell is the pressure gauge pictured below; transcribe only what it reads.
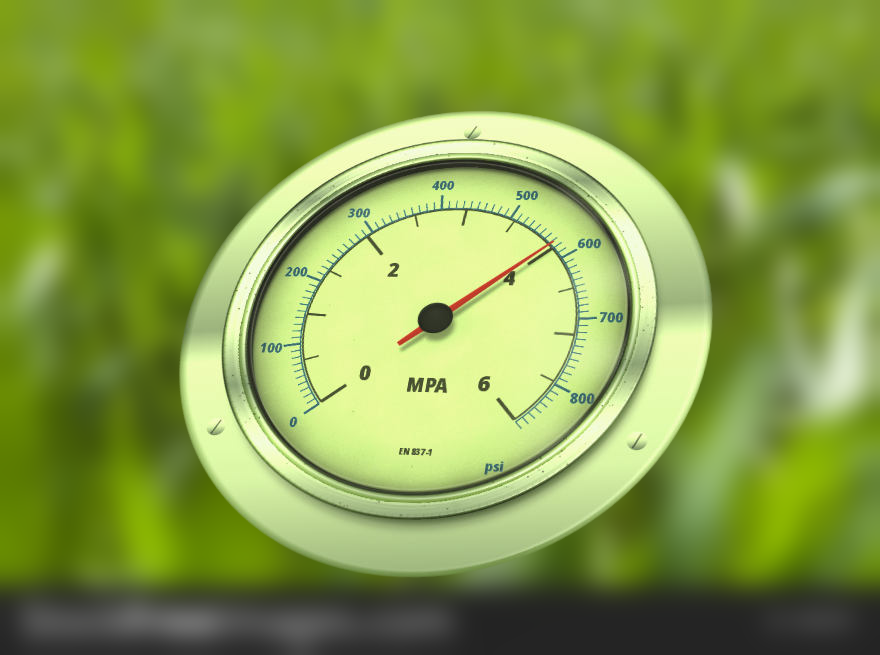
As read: 4
